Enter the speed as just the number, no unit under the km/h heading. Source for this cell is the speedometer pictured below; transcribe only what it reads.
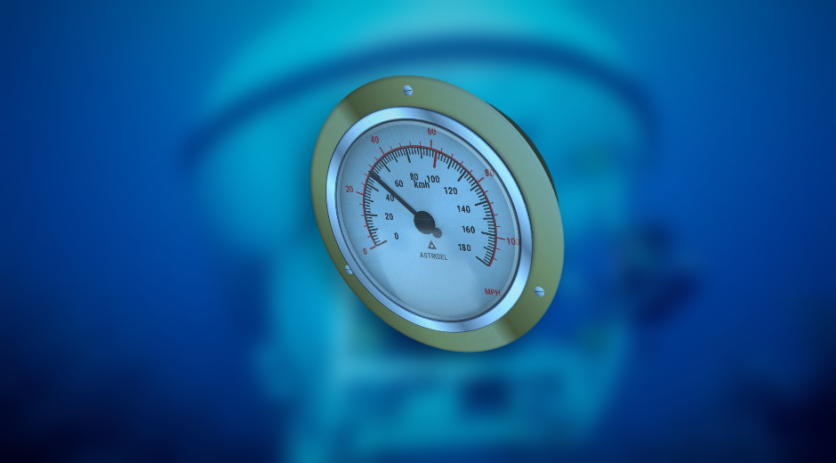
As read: 50
